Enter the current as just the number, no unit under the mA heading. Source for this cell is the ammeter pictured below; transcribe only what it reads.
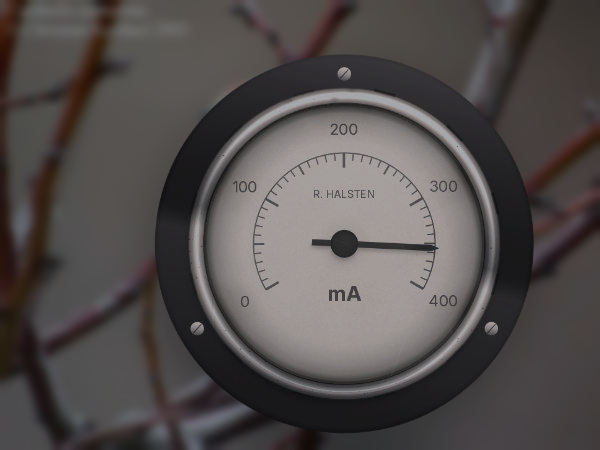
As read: 355
